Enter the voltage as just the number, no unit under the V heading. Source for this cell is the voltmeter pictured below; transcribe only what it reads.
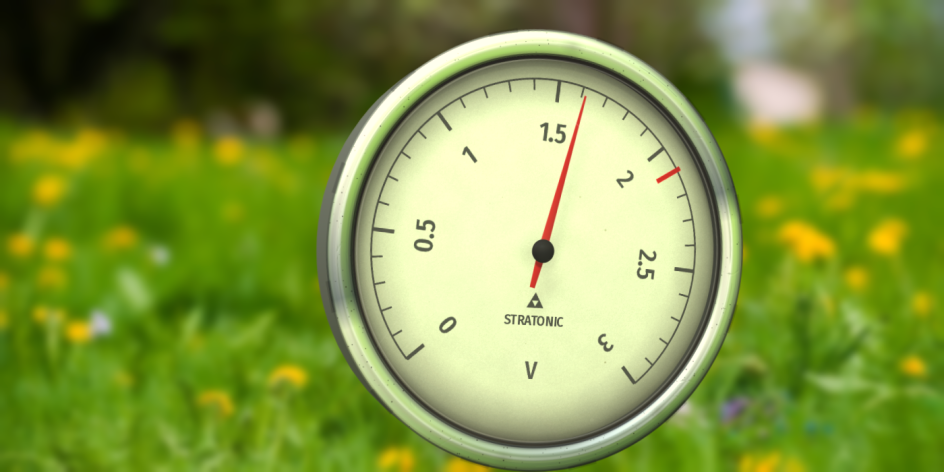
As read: 1.6
